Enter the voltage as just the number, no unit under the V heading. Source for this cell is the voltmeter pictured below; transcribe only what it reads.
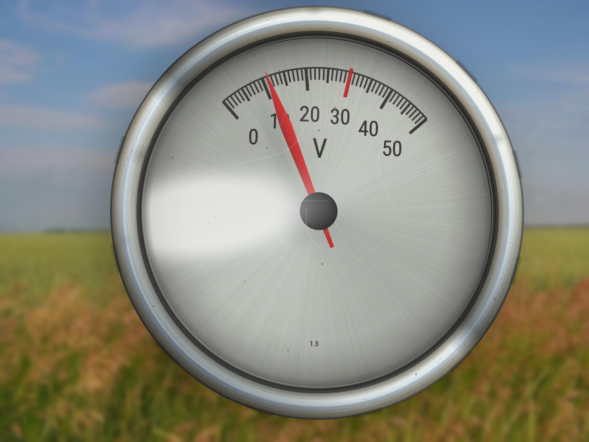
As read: 11
